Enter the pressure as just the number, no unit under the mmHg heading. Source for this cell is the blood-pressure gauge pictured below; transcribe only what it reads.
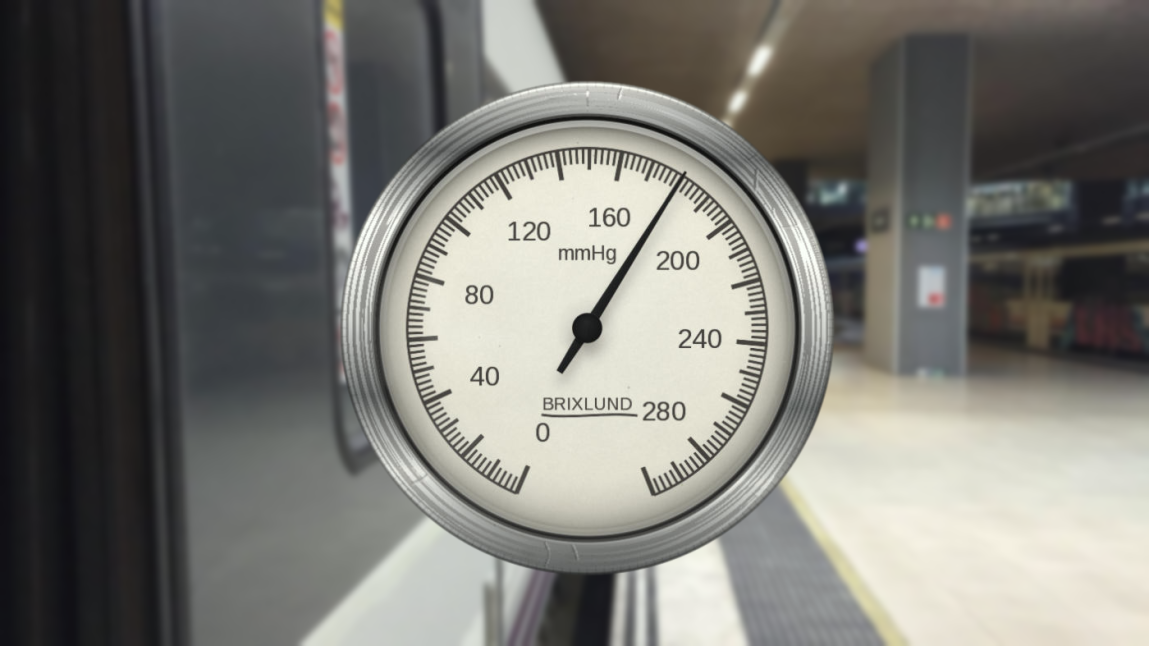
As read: 180
